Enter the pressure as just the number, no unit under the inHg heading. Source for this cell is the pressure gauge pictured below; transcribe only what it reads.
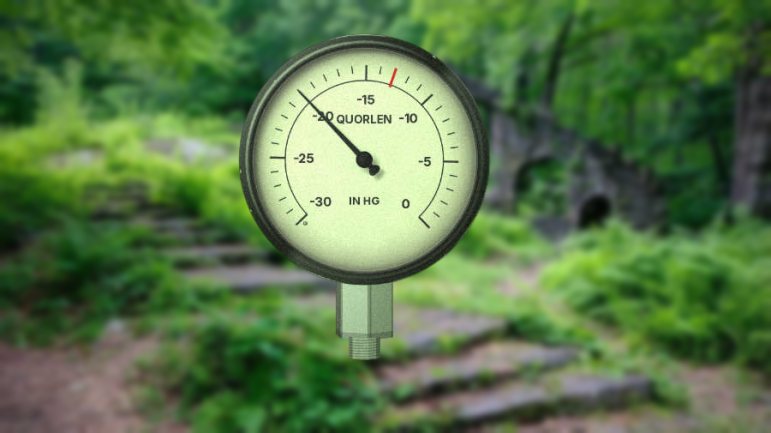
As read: -20
